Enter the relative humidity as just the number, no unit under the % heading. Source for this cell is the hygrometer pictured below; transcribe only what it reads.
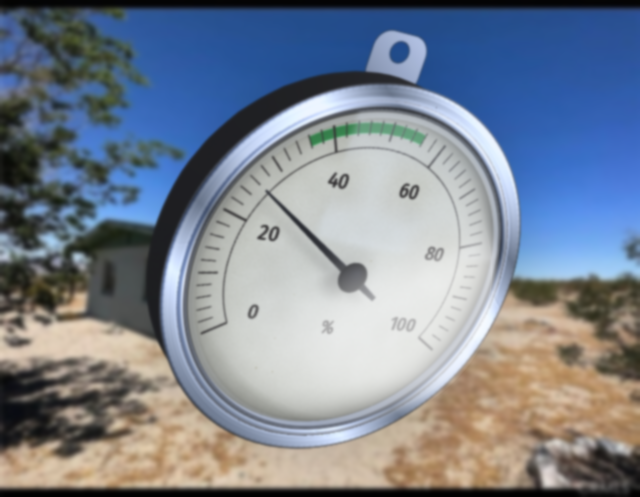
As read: 26
